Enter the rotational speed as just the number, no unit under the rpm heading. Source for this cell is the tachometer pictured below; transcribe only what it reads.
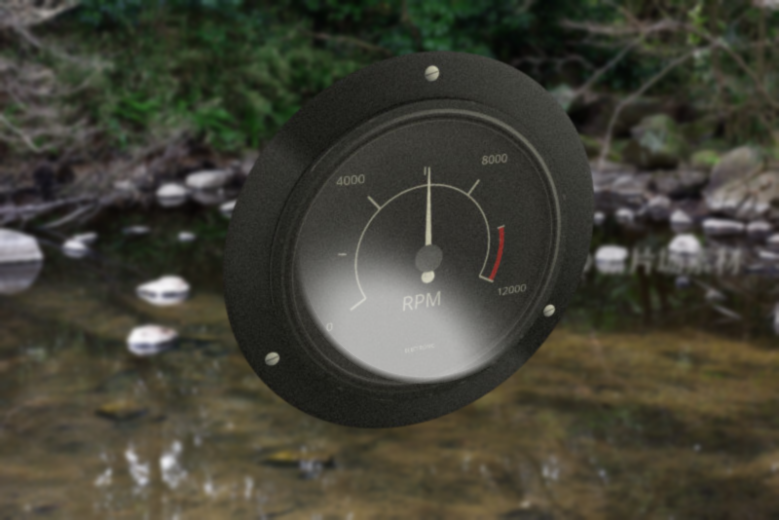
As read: 6000
